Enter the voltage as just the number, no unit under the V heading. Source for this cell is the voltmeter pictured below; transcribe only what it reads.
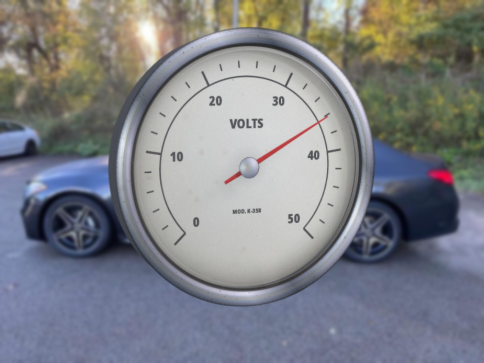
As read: 36
